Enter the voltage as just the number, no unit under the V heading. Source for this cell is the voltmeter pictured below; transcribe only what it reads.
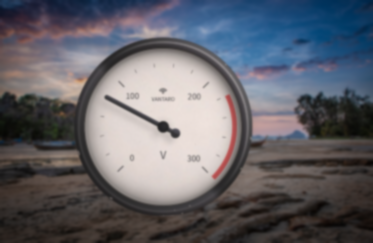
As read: 80
